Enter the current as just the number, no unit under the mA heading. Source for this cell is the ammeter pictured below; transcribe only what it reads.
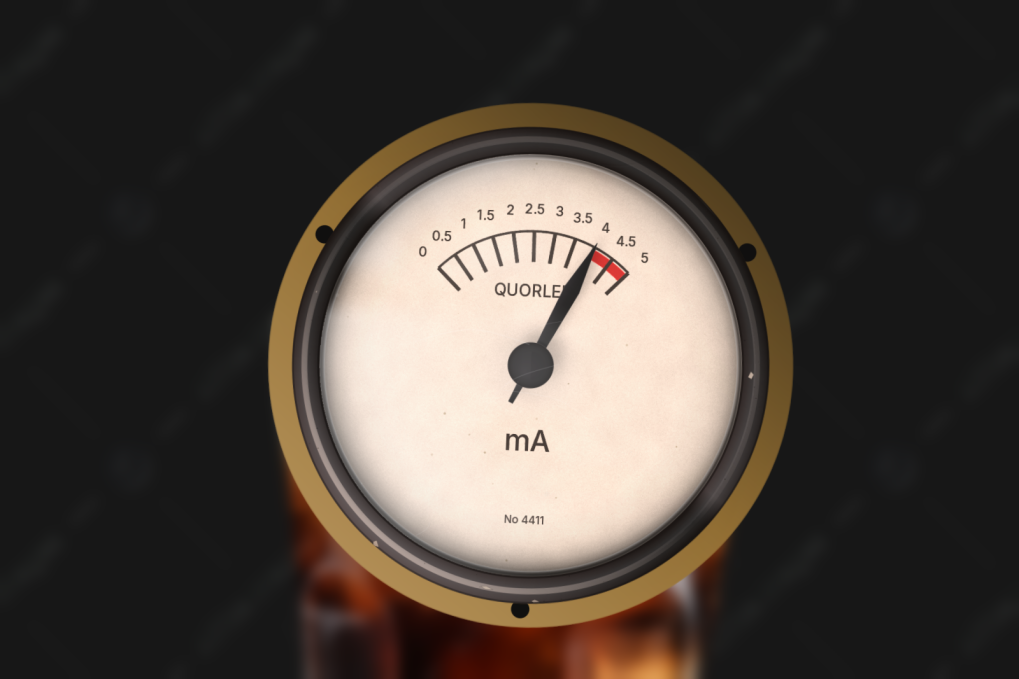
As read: 4
